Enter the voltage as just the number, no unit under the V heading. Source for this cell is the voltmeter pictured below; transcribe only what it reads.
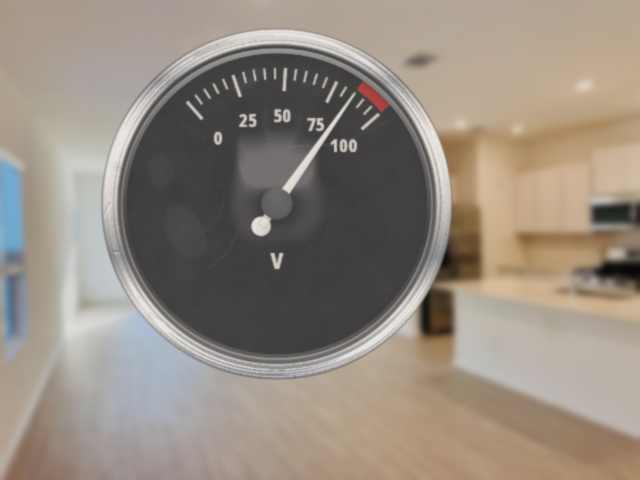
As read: 85
